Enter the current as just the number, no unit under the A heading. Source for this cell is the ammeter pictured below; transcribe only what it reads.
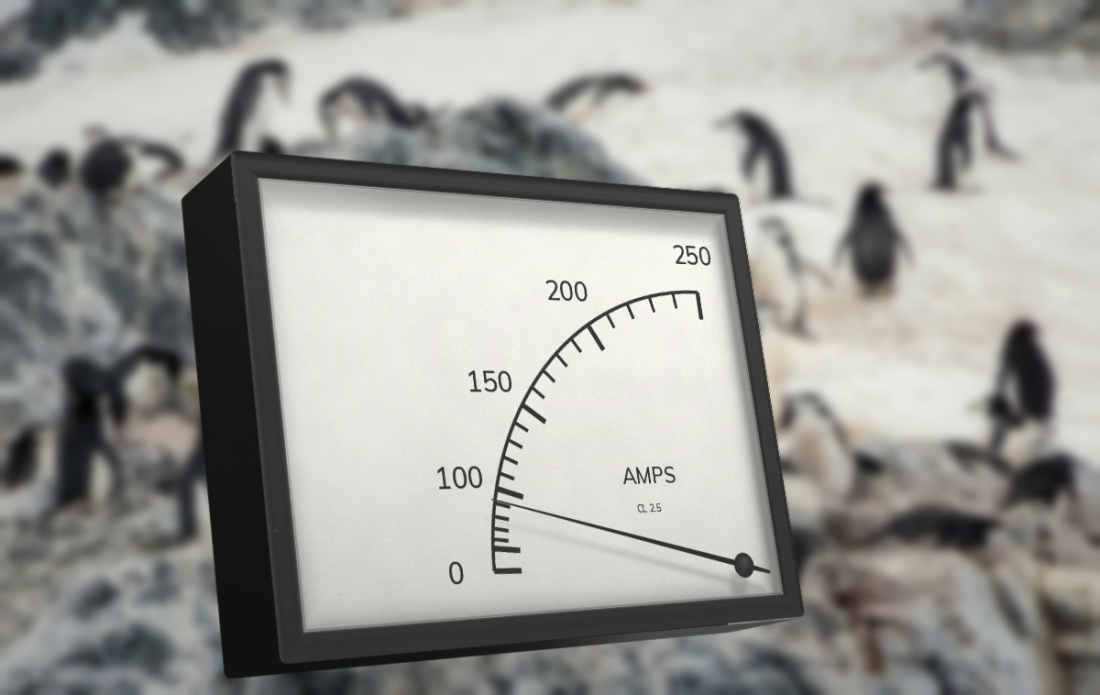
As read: 90
